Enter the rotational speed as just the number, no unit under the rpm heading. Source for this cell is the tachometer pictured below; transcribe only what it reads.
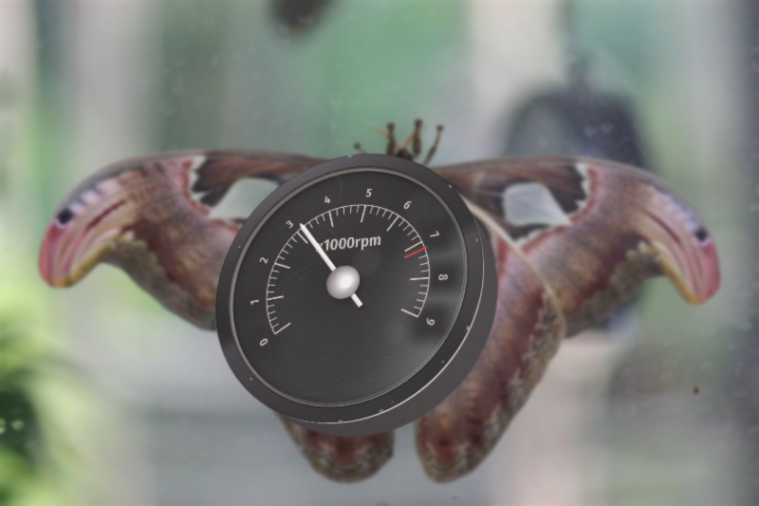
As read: 3200
